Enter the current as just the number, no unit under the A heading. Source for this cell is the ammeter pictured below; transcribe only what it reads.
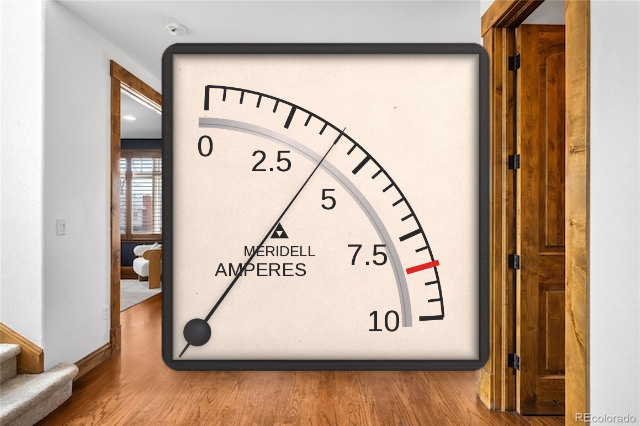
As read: 4
